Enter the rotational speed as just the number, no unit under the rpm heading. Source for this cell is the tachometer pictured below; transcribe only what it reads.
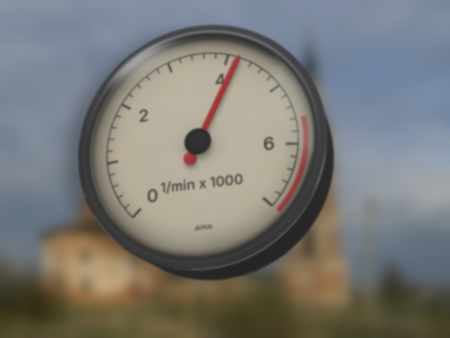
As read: 4200
